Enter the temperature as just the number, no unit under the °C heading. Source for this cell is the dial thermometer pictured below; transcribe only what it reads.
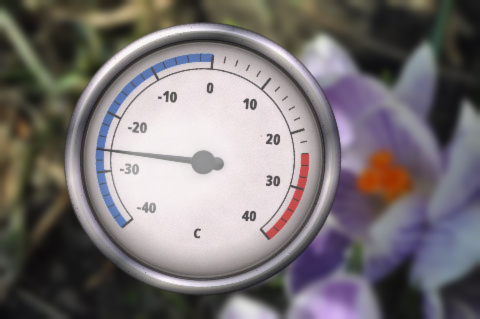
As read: -26
